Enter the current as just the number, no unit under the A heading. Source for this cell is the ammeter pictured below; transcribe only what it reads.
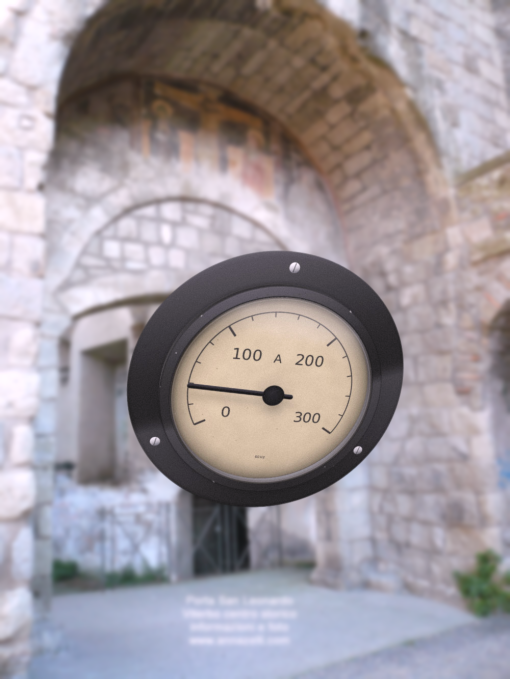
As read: 40
